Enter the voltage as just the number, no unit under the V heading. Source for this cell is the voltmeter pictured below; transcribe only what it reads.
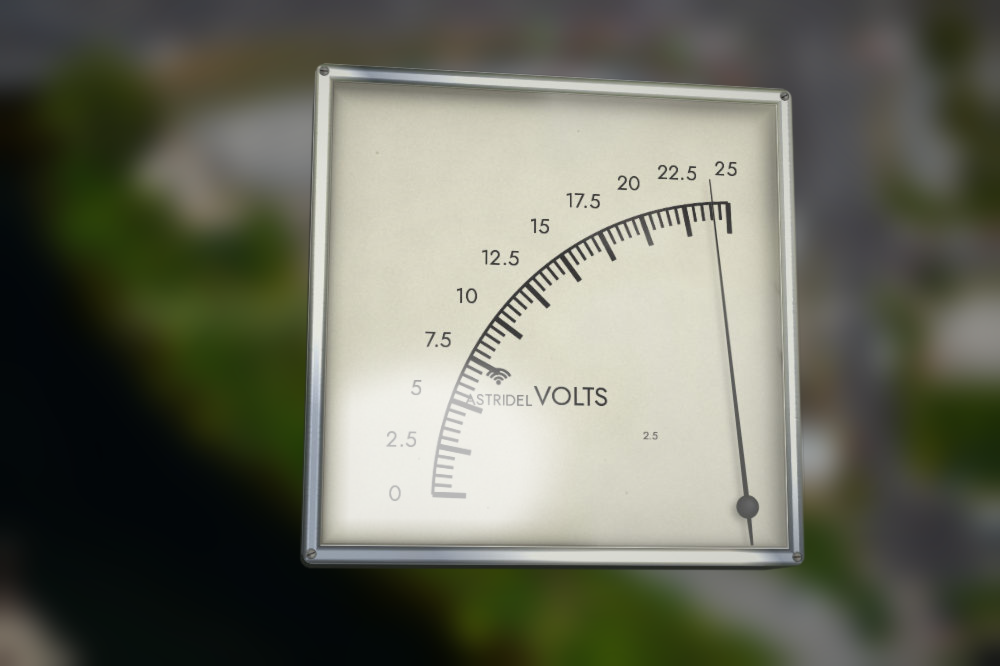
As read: 24
